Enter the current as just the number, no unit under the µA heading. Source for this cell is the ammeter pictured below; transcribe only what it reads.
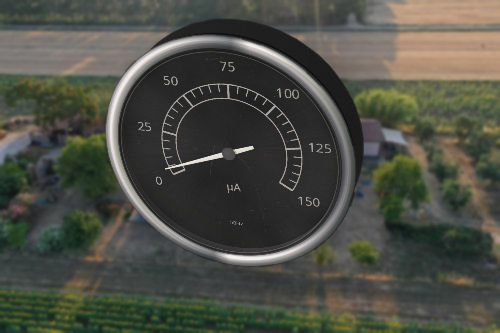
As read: 5
